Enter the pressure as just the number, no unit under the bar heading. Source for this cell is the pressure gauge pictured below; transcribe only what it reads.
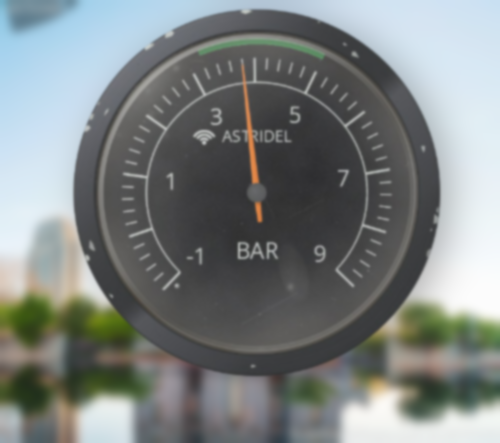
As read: 3.8
